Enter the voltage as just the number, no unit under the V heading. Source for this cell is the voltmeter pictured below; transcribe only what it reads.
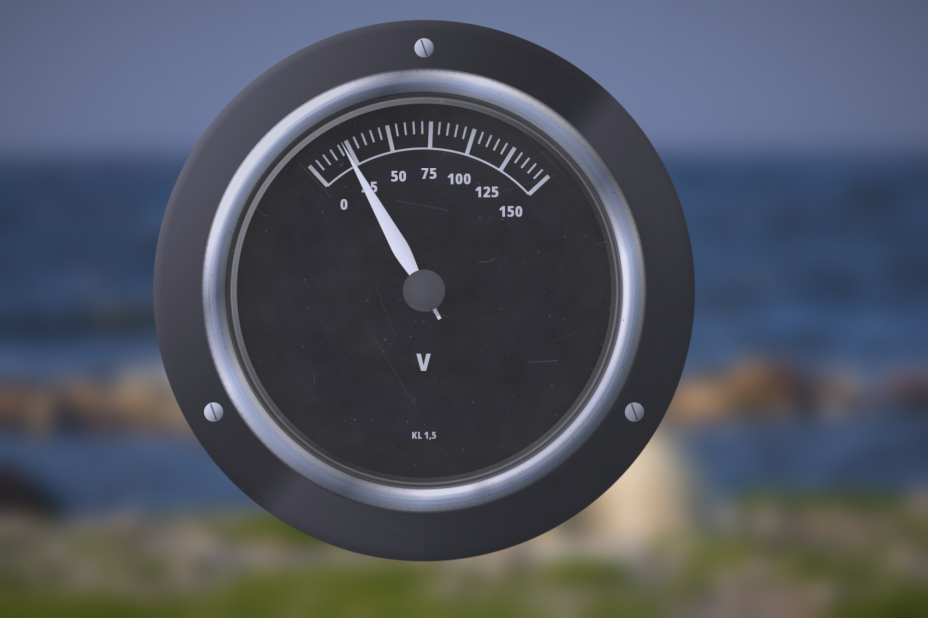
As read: 22.5
